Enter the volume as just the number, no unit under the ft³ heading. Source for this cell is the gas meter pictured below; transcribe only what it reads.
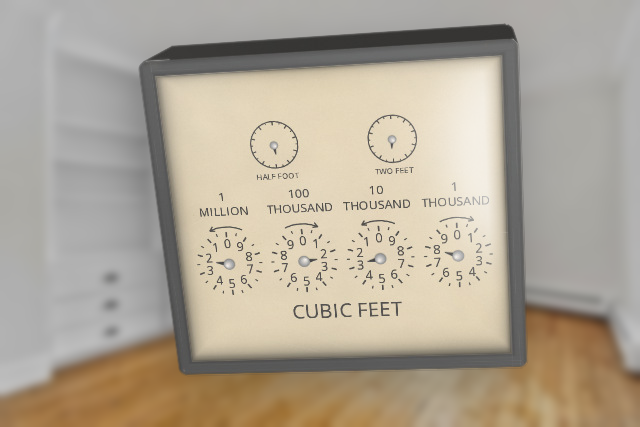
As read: 222800
